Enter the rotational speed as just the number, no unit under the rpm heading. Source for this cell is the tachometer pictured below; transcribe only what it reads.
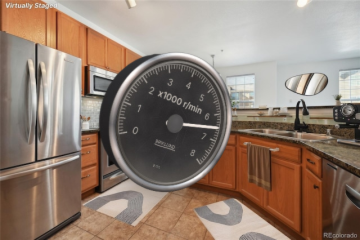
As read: 6500
